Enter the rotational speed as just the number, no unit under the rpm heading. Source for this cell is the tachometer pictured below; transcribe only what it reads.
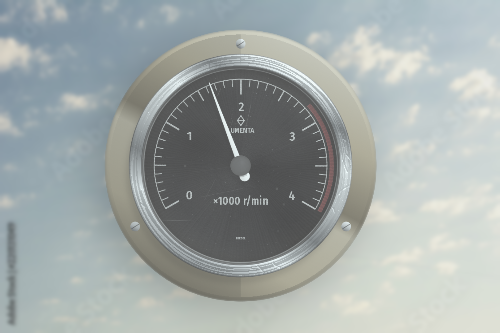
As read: 1650
